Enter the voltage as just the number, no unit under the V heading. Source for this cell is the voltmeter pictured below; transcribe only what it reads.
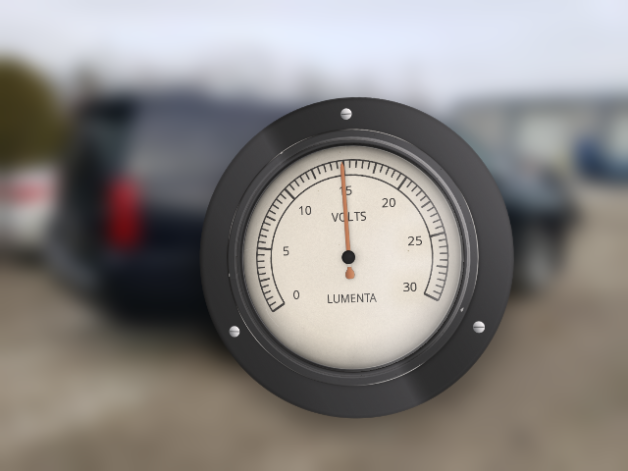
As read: 15
